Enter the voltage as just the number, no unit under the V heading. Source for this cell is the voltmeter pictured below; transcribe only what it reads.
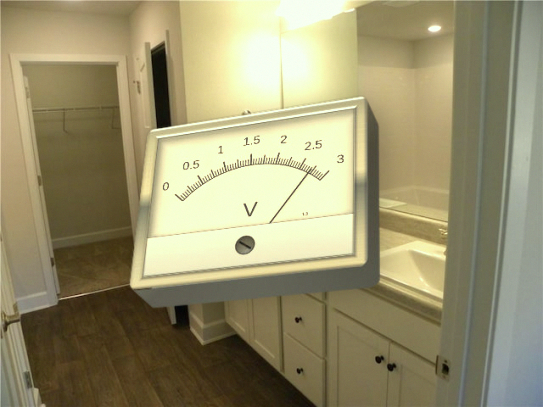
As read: 2.75
